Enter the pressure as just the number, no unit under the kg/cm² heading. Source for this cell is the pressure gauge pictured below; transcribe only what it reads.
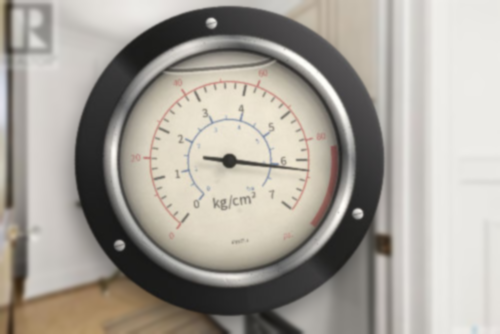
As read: 6.2
